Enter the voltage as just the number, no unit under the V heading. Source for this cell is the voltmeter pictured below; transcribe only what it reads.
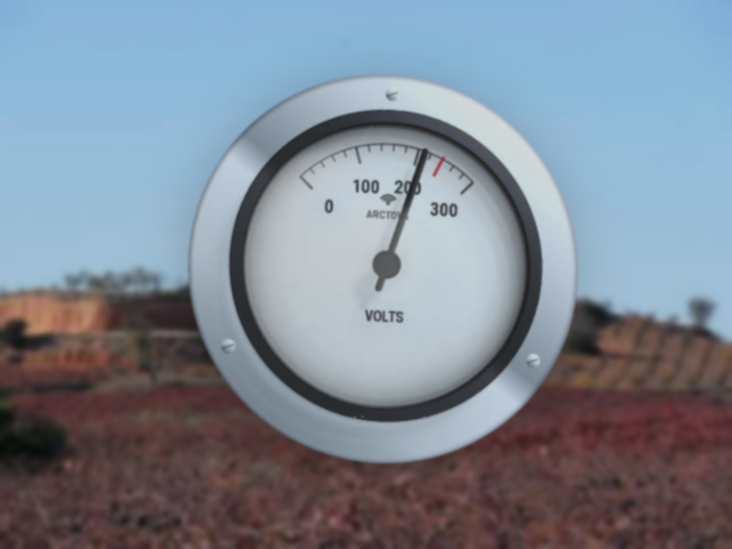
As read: 210
